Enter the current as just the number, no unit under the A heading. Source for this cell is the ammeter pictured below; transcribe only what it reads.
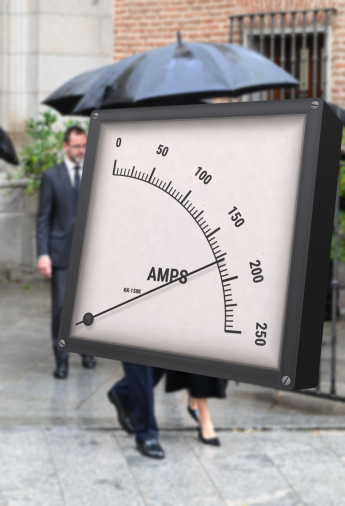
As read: 180
